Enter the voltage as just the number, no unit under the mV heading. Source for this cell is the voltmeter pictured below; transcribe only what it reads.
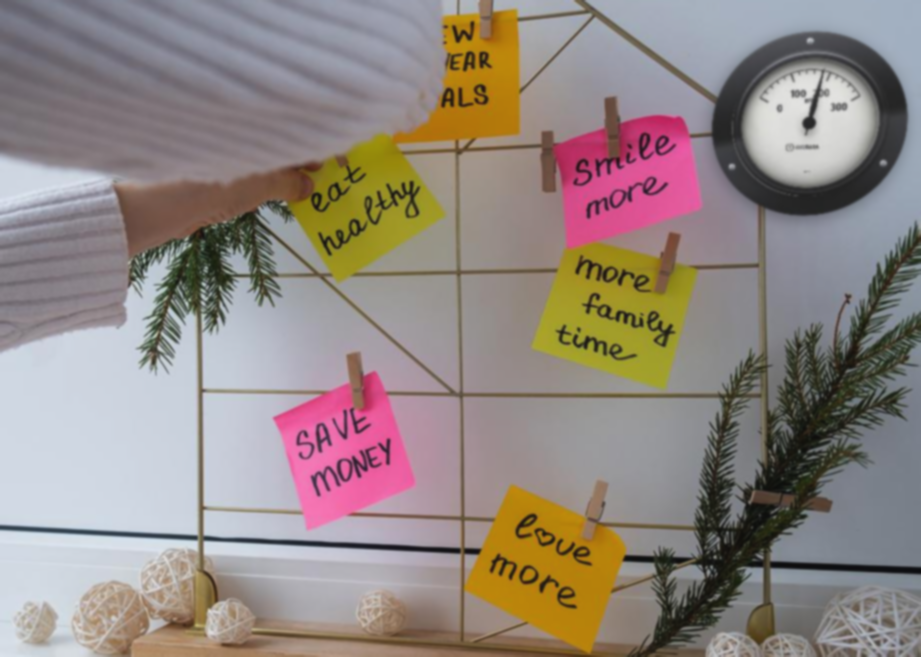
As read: 180
